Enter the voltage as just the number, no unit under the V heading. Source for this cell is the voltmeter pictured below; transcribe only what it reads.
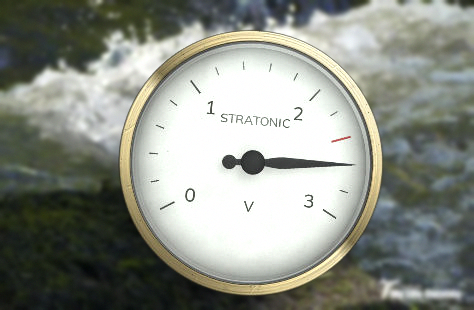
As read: 2.6
